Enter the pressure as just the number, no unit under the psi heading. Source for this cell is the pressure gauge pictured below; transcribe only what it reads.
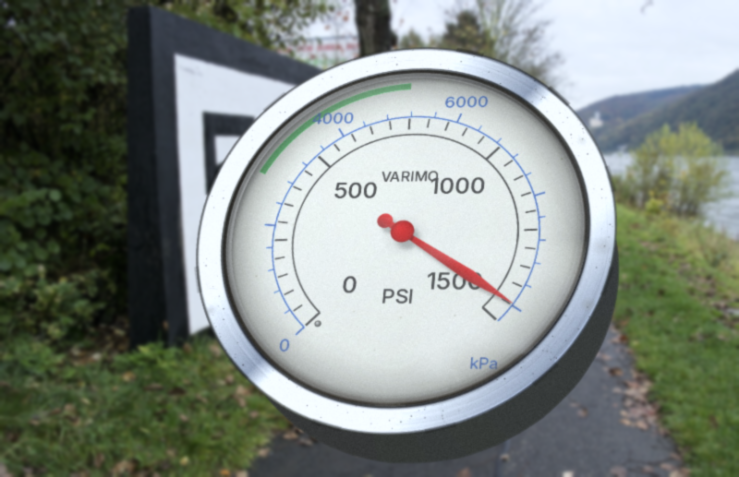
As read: 1450
